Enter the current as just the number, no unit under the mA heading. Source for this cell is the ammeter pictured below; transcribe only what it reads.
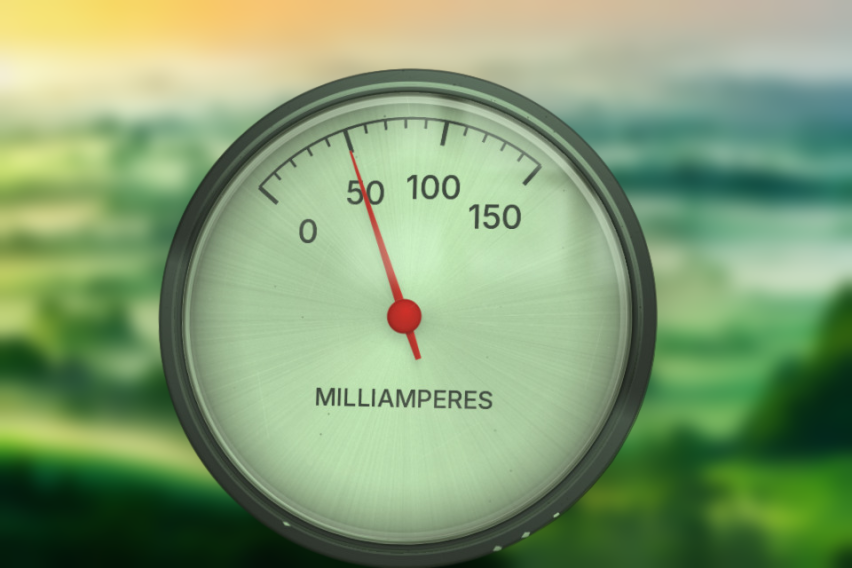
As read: 50
